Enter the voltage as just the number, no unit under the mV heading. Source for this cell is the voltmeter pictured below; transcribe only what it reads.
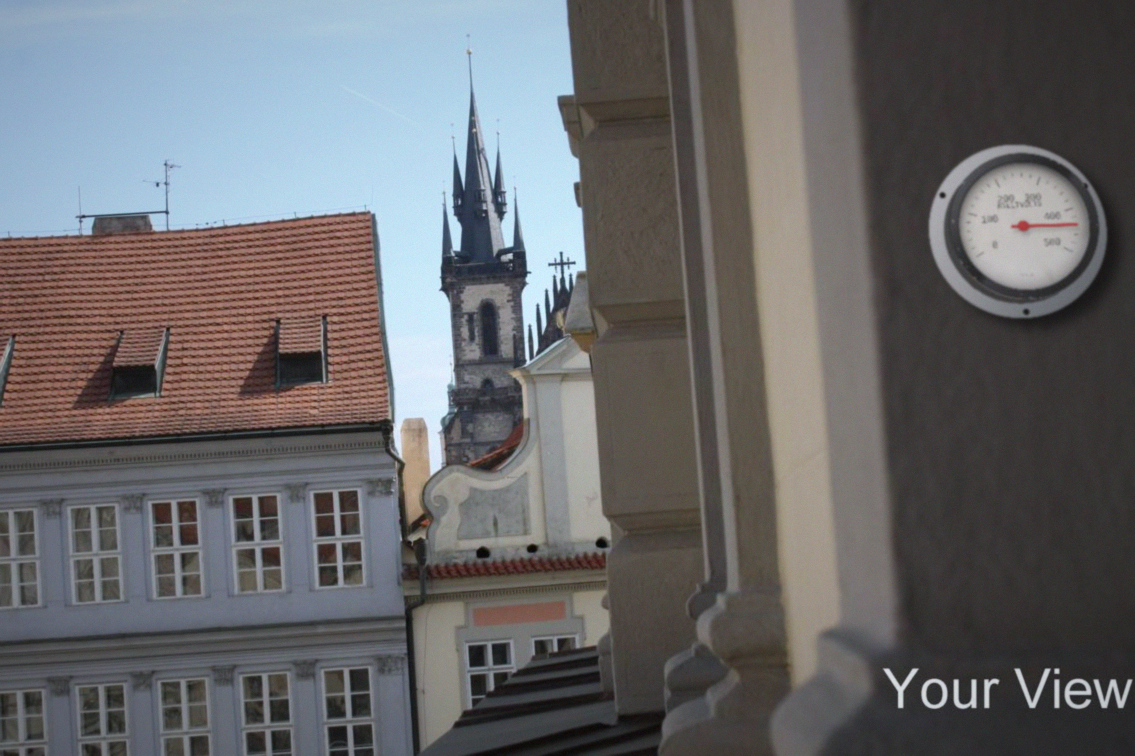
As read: 440
